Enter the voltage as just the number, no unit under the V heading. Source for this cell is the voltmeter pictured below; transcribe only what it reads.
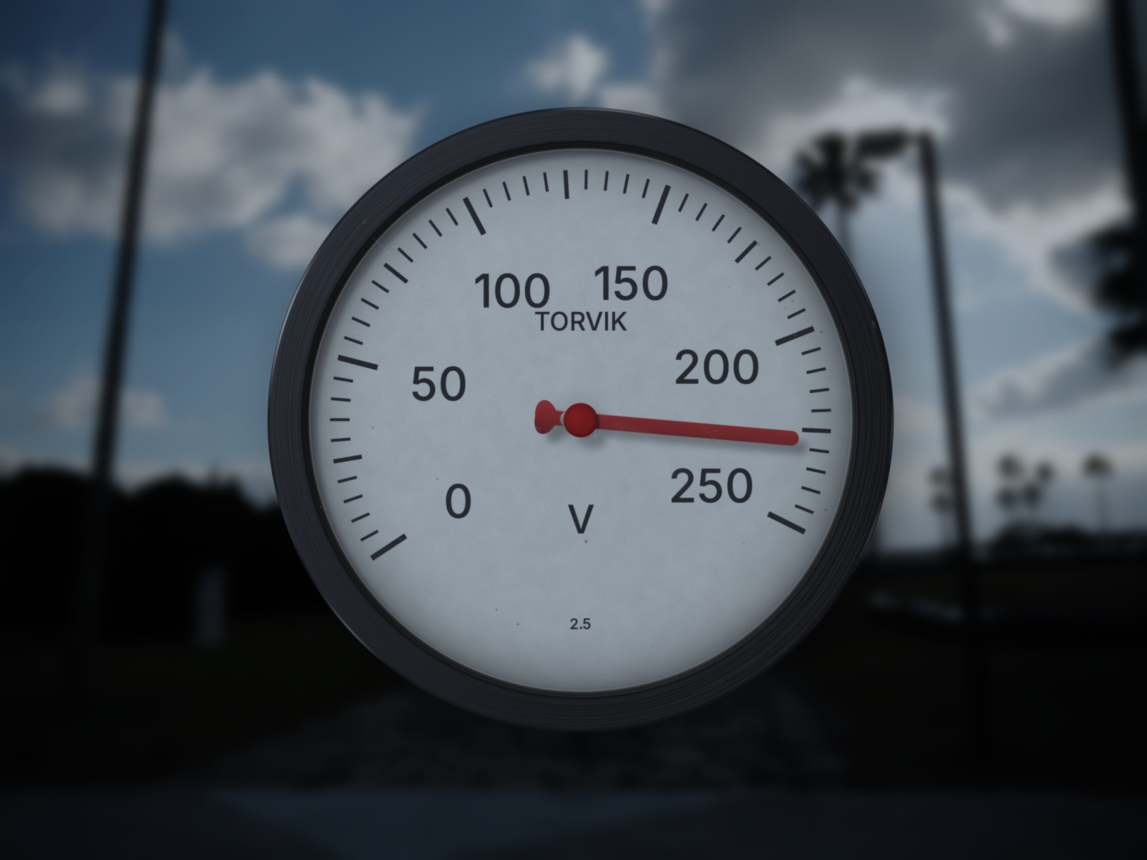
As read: 227.5
